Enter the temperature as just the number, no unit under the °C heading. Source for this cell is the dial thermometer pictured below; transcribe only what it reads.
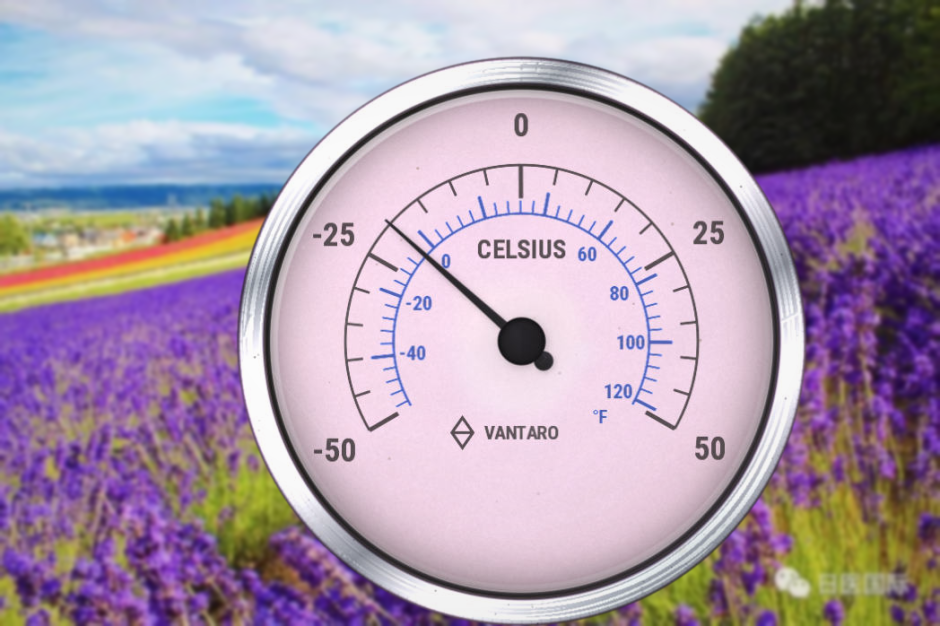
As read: -20
